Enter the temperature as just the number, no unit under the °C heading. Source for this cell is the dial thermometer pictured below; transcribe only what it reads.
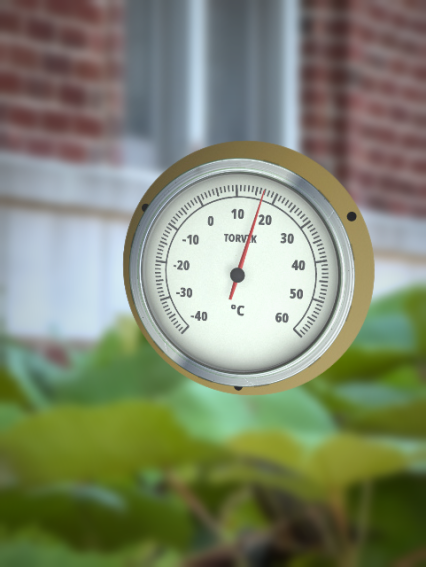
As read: 17
